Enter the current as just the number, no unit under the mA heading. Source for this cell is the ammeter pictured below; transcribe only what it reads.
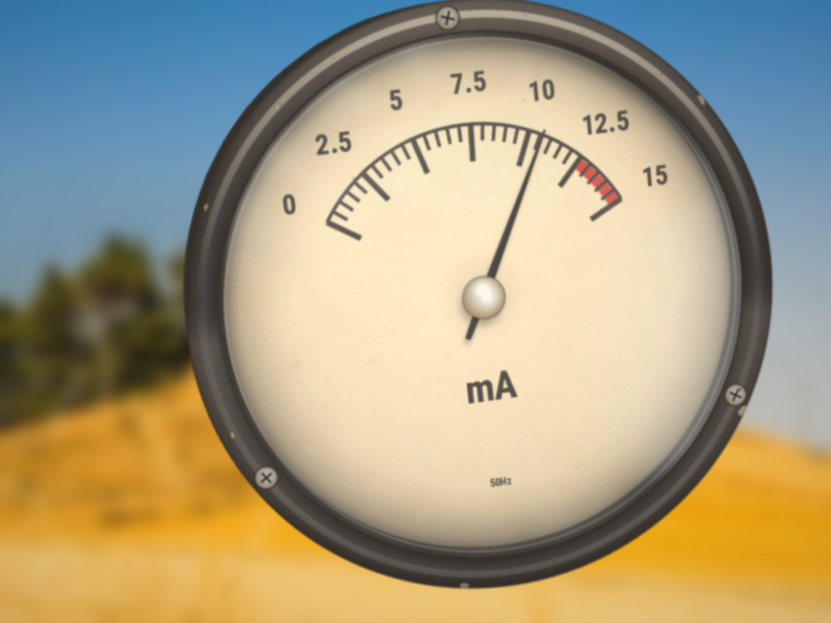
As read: 10.5
